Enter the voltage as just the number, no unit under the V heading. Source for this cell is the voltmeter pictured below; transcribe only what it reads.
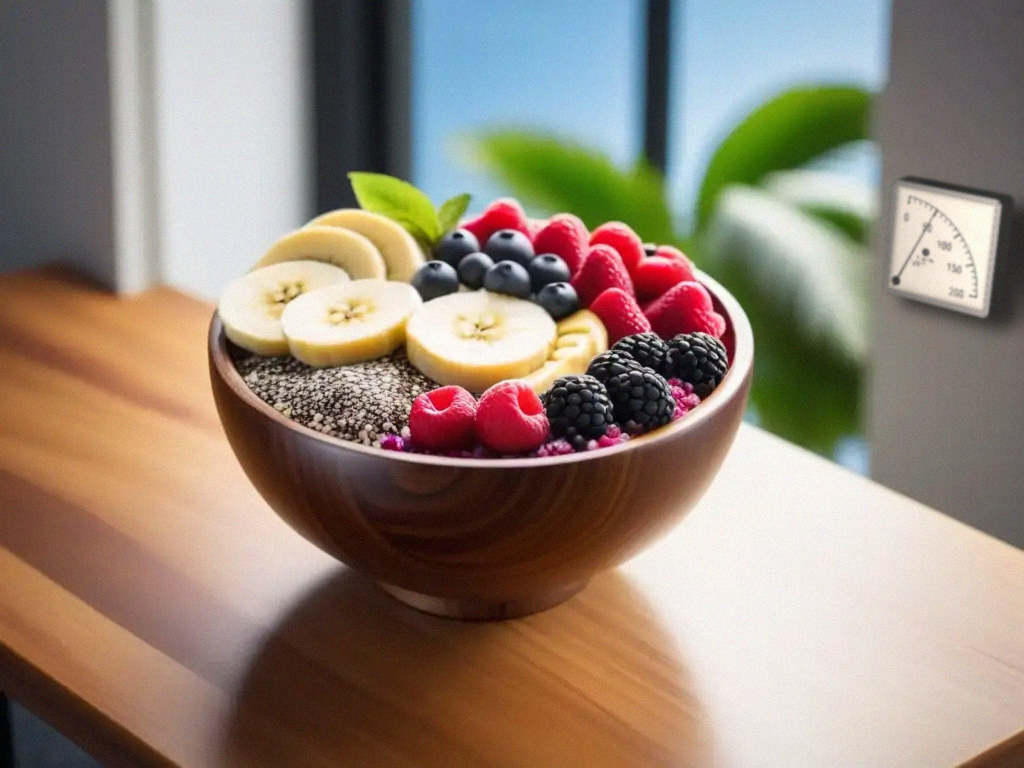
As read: 50
